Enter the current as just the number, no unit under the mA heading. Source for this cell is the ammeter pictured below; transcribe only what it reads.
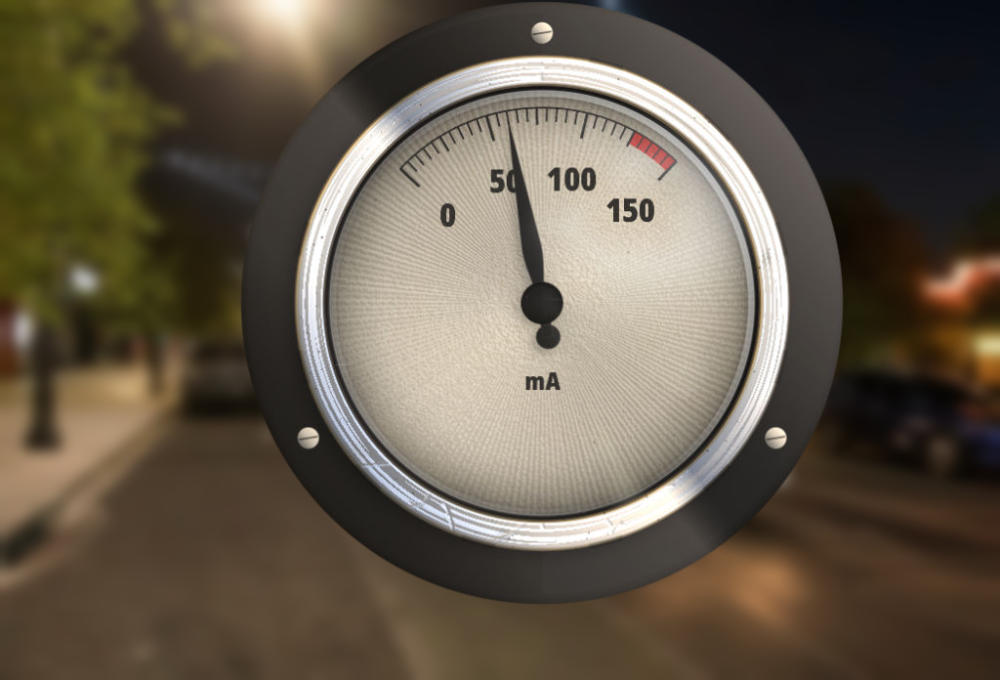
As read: 60
